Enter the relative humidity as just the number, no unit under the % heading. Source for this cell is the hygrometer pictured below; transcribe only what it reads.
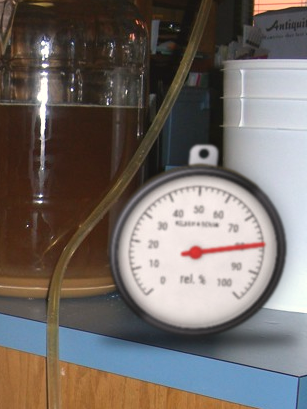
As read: 80
